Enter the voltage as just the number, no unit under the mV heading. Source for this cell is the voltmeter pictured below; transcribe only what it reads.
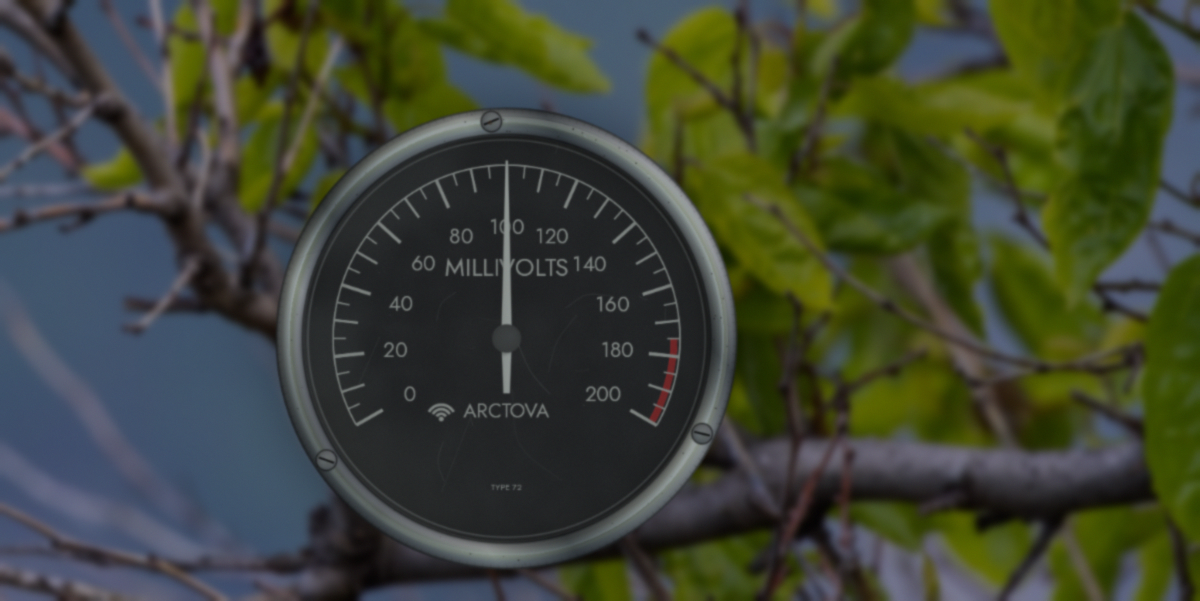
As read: 100
